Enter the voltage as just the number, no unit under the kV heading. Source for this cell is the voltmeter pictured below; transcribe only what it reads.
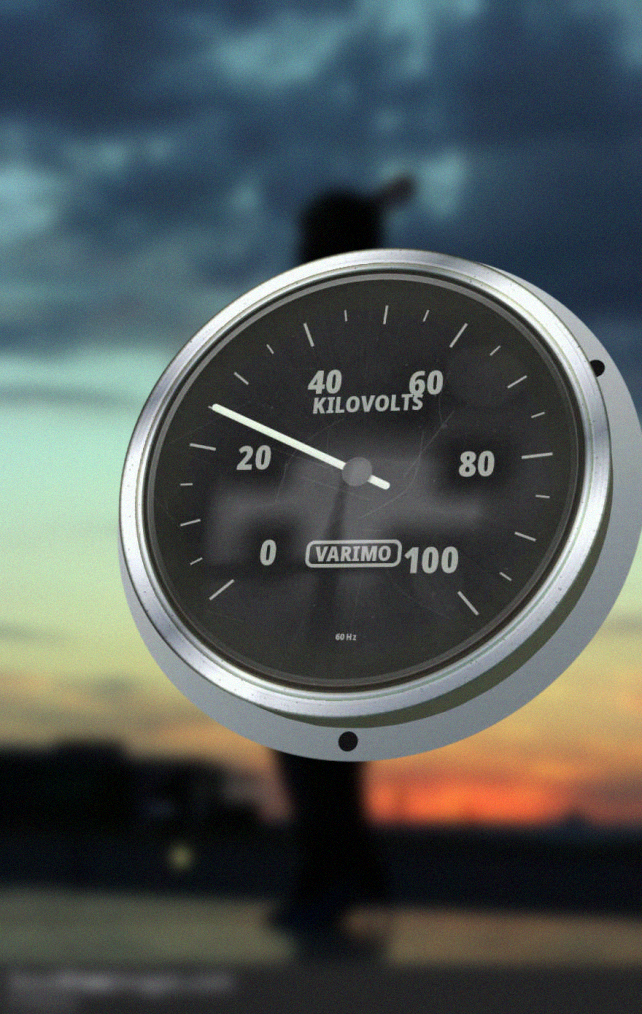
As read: 25
